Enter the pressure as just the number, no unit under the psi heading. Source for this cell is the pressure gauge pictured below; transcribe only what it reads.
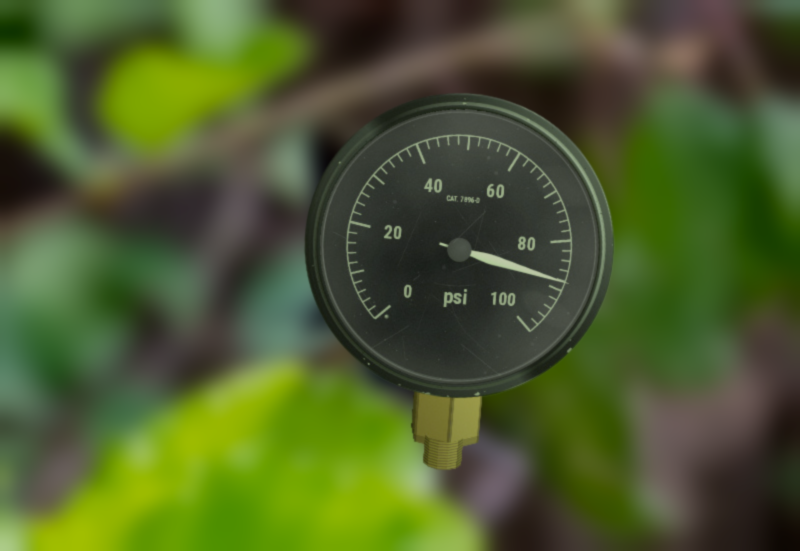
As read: 88
